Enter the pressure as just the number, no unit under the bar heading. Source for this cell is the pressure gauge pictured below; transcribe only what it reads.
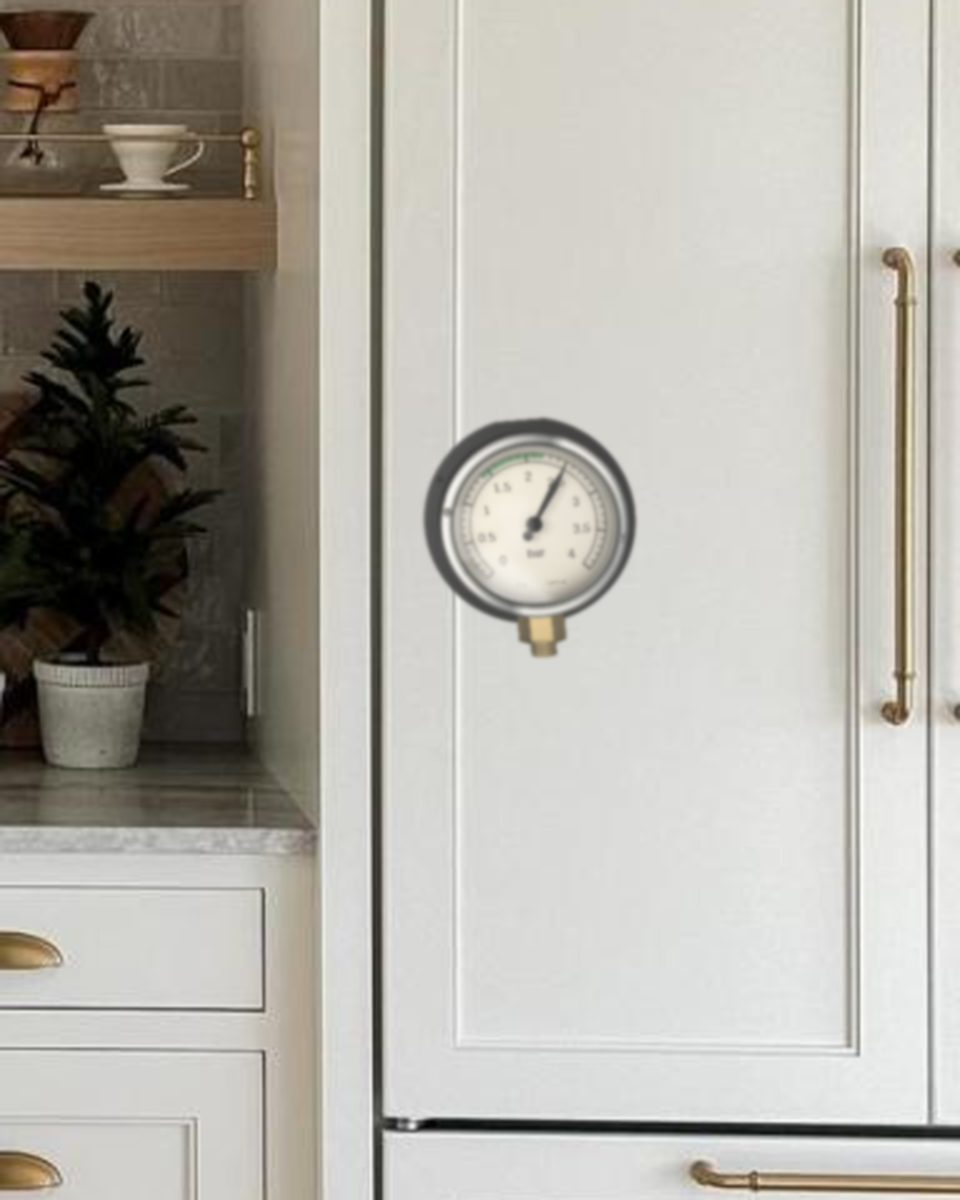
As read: 2.5
